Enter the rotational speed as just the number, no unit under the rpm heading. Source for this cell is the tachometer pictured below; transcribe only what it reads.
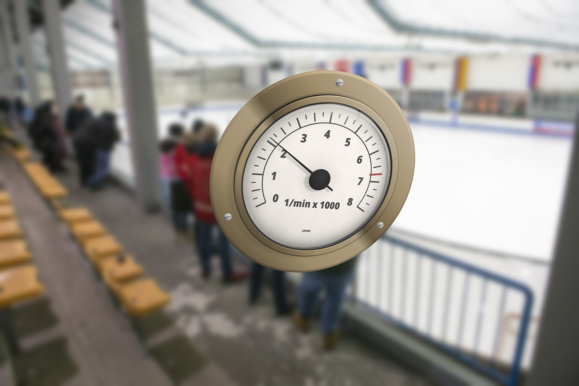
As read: 2125
